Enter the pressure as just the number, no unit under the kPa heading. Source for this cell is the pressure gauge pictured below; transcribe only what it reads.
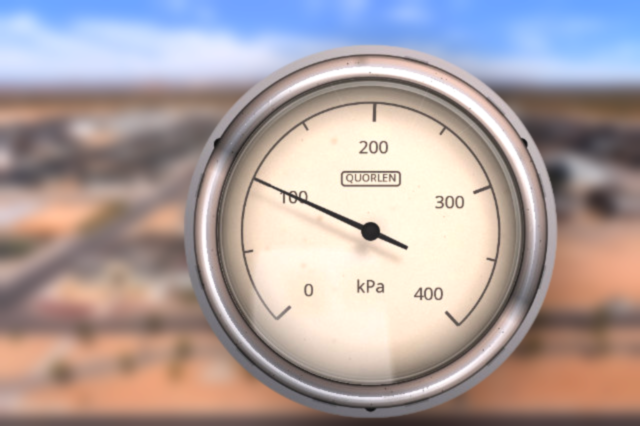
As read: 100
